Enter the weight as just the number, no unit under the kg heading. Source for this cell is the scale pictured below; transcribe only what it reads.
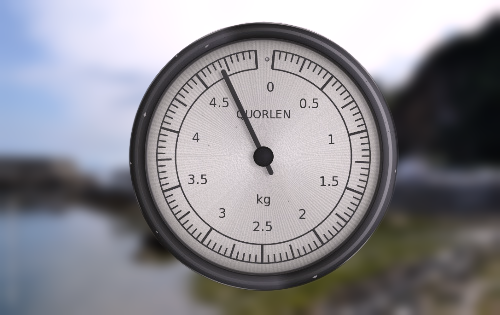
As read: 4.7
